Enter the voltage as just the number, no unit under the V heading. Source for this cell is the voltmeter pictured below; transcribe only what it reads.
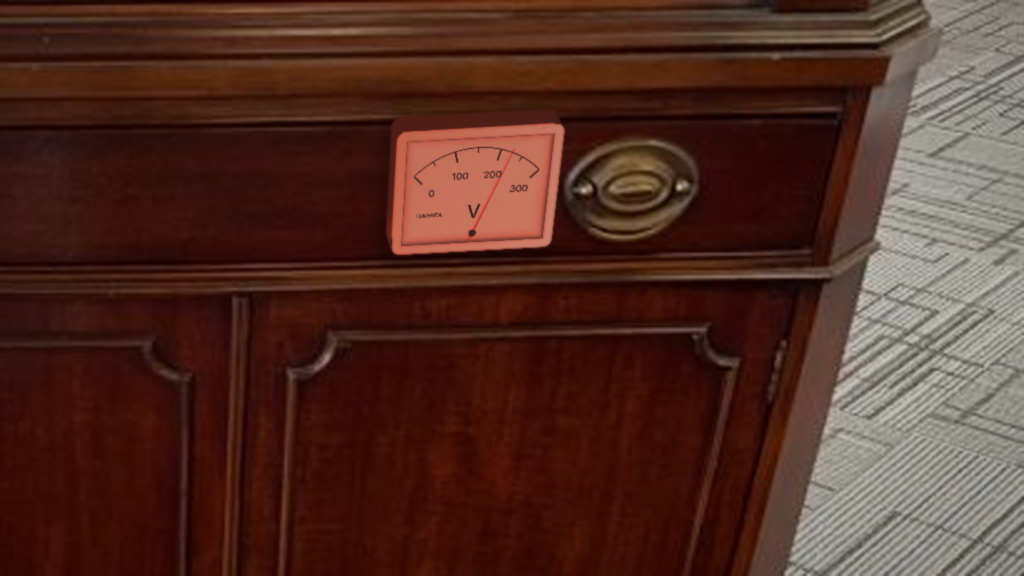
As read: 225
